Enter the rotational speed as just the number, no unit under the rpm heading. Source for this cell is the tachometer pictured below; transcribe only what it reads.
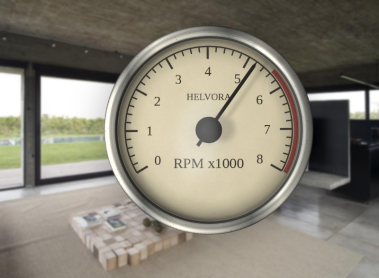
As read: 5200
